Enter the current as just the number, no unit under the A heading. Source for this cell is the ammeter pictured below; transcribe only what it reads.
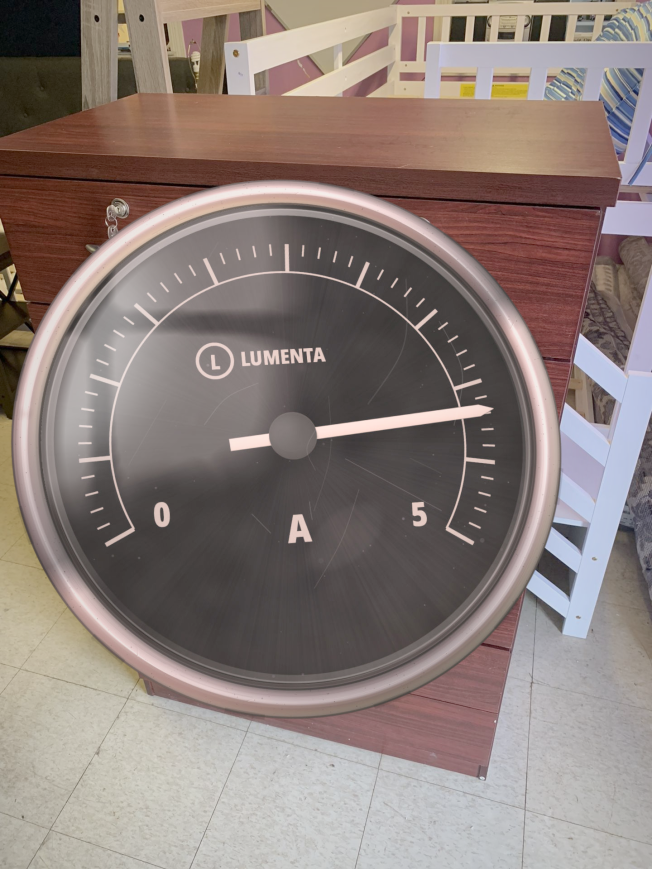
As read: 4.2
